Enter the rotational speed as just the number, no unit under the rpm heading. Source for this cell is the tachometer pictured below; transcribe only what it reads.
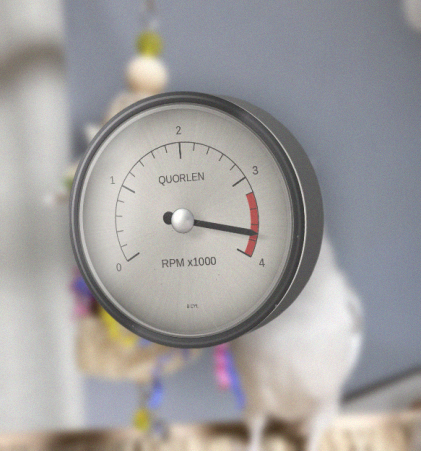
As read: 3700
